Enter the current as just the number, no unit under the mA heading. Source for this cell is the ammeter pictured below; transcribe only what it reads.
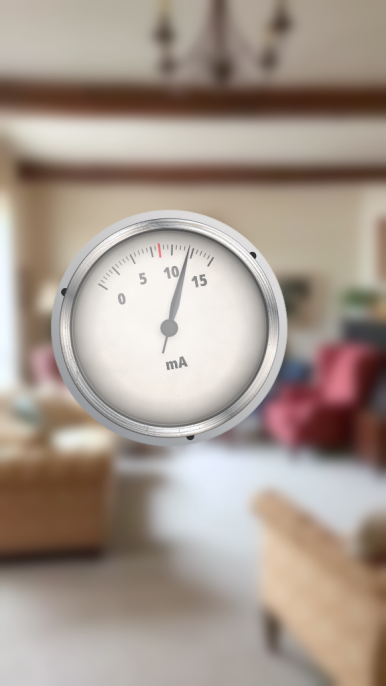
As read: 12
